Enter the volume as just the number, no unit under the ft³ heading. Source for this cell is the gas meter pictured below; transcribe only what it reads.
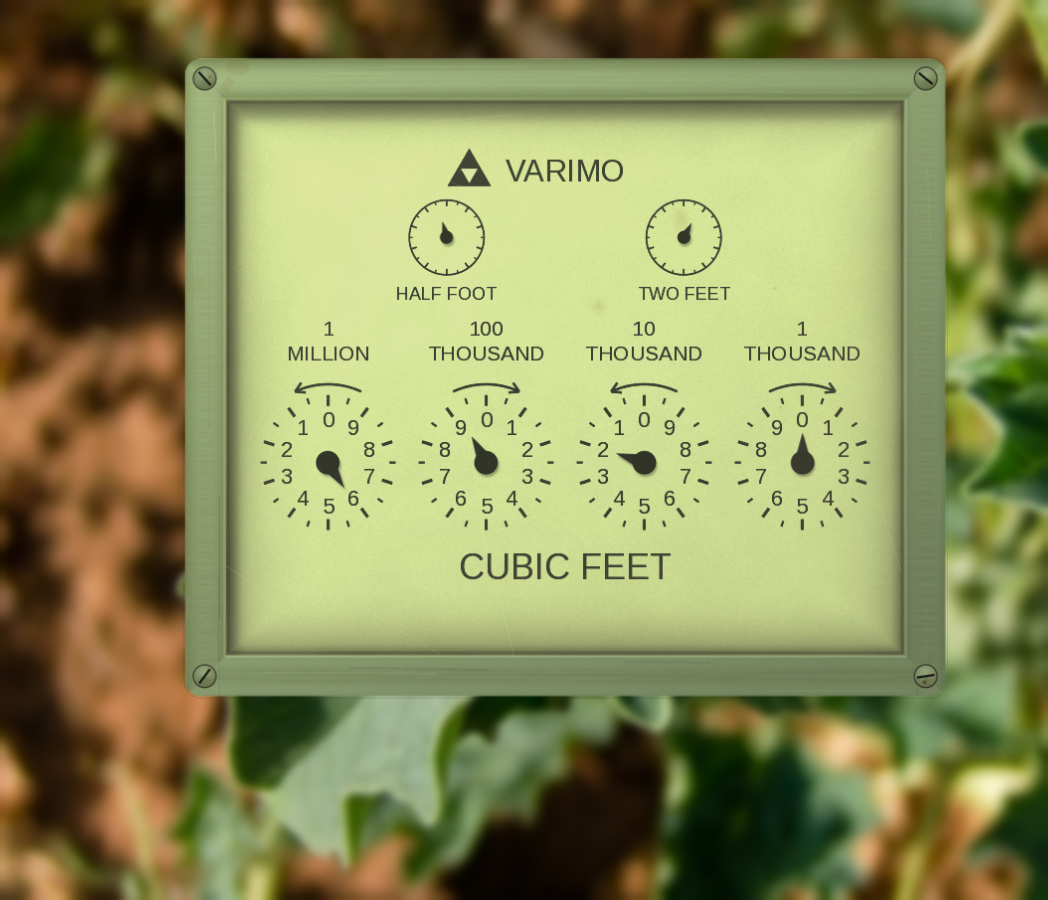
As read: 592000
